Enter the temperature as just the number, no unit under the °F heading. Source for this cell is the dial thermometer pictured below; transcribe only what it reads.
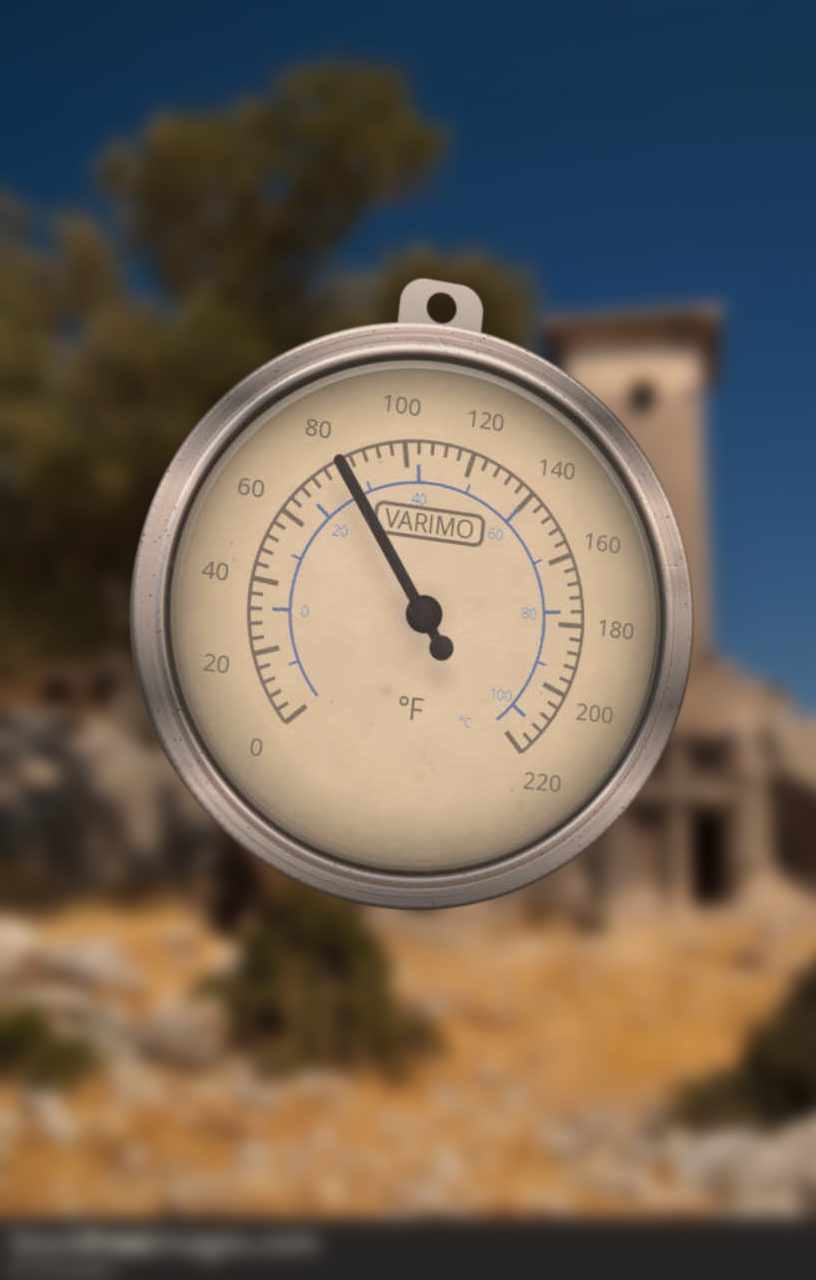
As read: 80
